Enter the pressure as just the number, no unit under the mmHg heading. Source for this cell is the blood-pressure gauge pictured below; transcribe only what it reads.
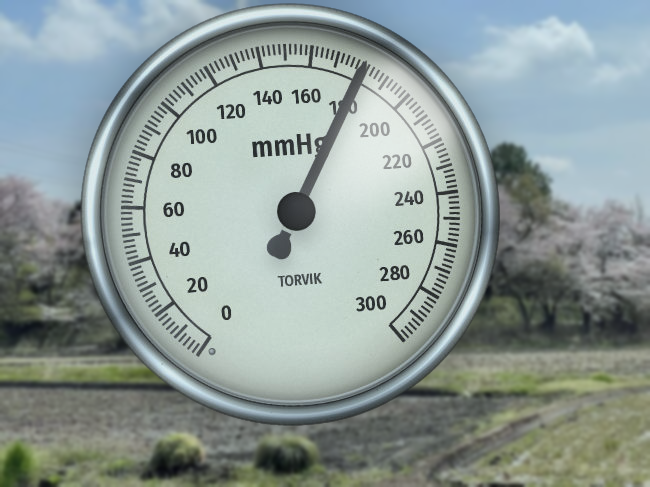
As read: 180
